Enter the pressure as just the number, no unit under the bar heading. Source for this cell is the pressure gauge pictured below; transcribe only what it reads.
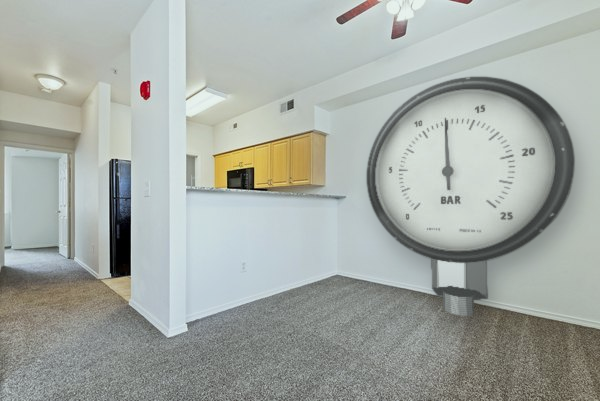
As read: 12.5
